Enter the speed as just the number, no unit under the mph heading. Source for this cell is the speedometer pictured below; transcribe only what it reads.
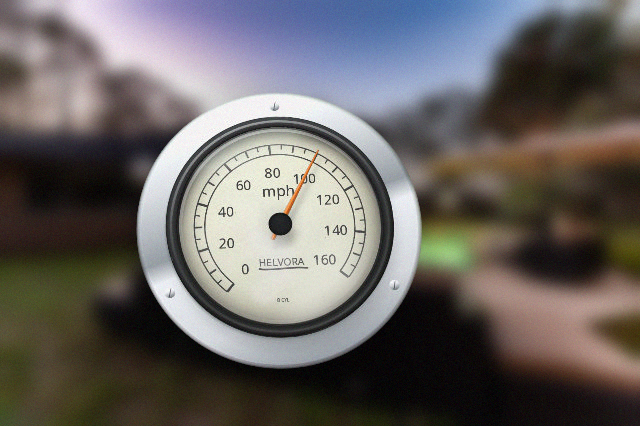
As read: 100
